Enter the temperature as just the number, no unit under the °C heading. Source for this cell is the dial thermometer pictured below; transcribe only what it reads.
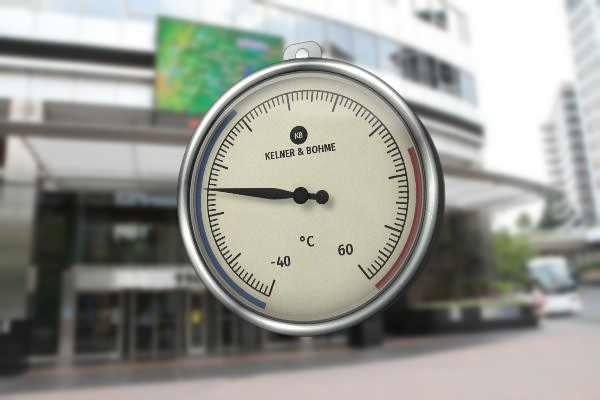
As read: -15
